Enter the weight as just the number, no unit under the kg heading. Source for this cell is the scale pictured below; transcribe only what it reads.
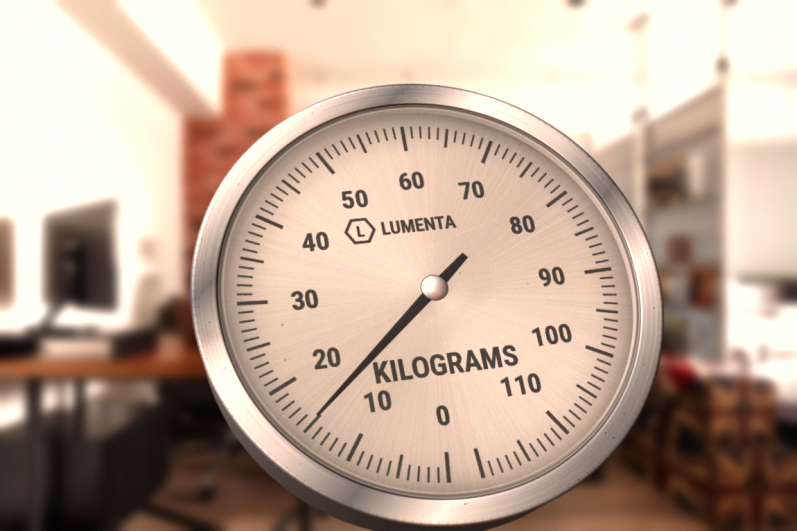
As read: 15
